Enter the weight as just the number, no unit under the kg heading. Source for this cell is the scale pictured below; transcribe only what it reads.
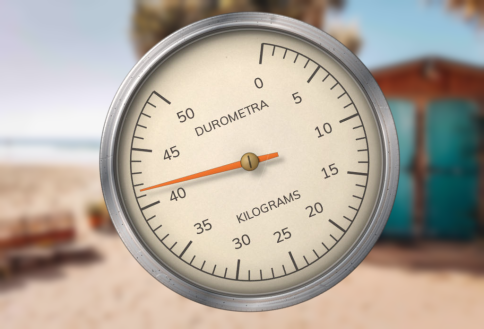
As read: 41.5
